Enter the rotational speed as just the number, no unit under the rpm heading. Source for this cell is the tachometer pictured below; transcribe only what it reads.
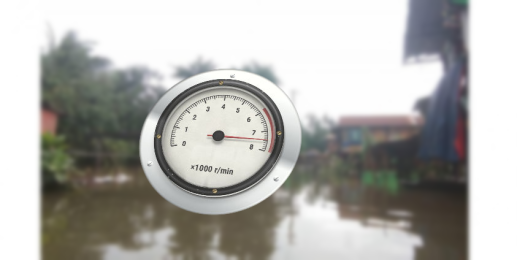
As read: 7500
